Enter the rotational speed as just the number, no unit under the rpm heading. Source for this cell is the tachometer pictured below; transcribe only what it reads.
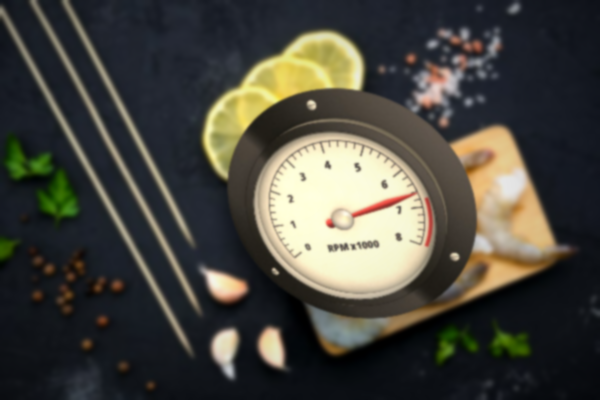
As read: 6600
